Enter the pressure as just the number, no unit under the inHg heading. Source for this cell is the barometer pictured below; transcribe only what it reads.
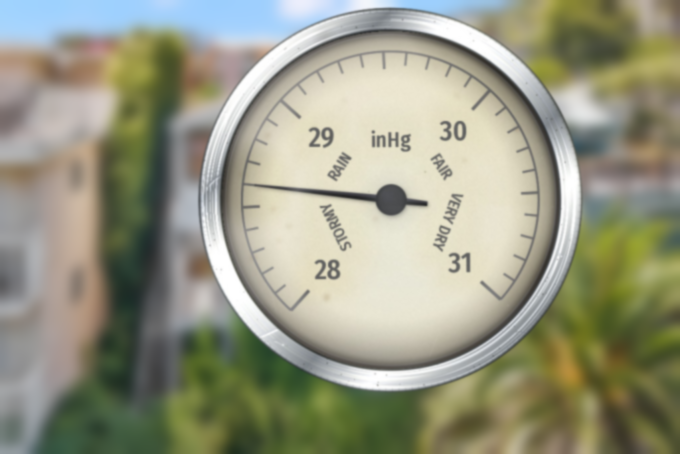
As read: 28.6
